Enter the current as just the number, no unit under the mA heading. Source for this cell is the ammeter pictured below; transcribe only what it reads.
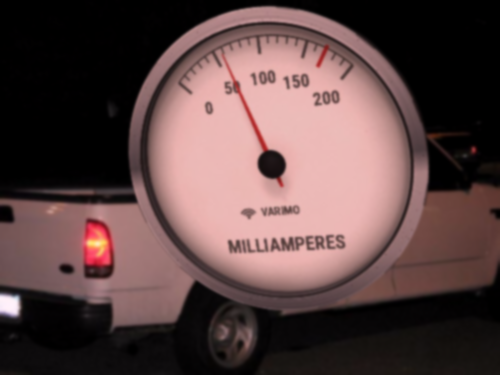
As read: 60
